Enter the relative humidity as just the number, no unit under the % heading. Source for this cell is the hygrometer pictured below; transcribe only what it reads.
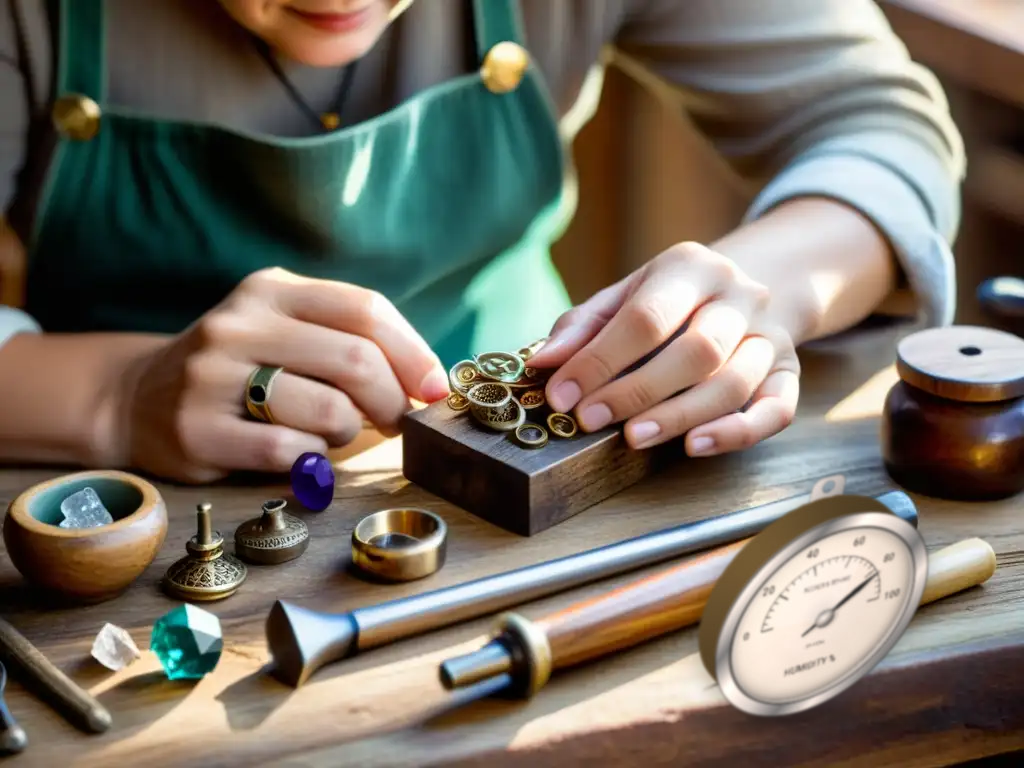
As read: 80
